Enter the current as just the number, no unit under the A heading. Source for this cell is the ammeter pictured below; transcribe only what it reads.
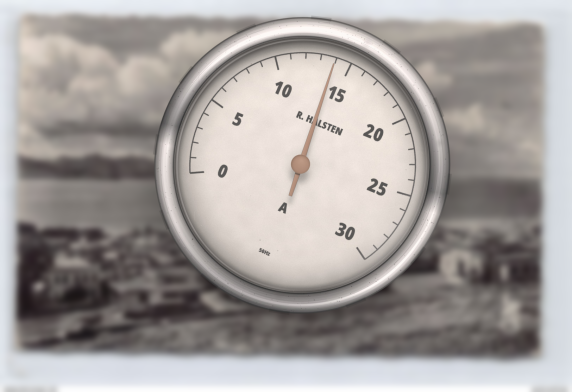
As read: 14
